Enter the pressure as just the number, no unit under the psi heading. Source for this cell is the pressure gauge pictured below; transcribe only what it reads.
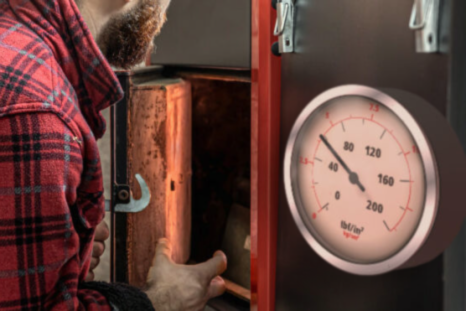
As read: 60
